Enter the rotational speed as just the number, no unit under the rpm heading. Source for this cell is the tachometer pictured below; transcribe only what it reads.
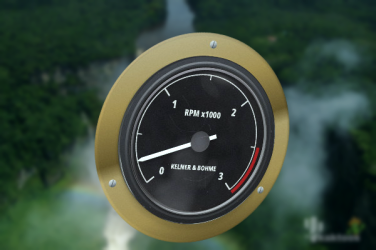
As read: 250
